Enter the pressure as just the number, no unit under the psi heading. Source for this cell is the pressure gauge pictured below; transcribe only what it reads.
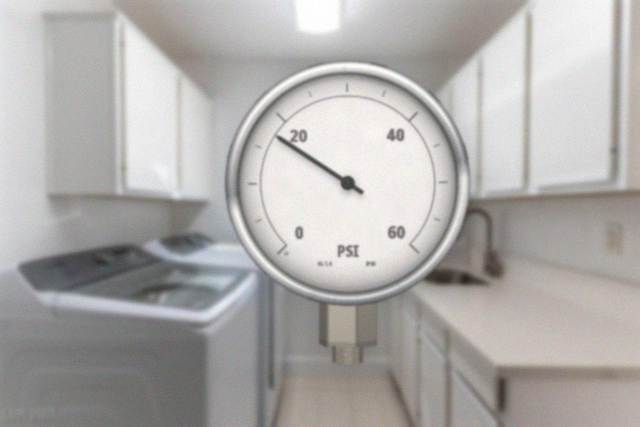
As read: 17.5
